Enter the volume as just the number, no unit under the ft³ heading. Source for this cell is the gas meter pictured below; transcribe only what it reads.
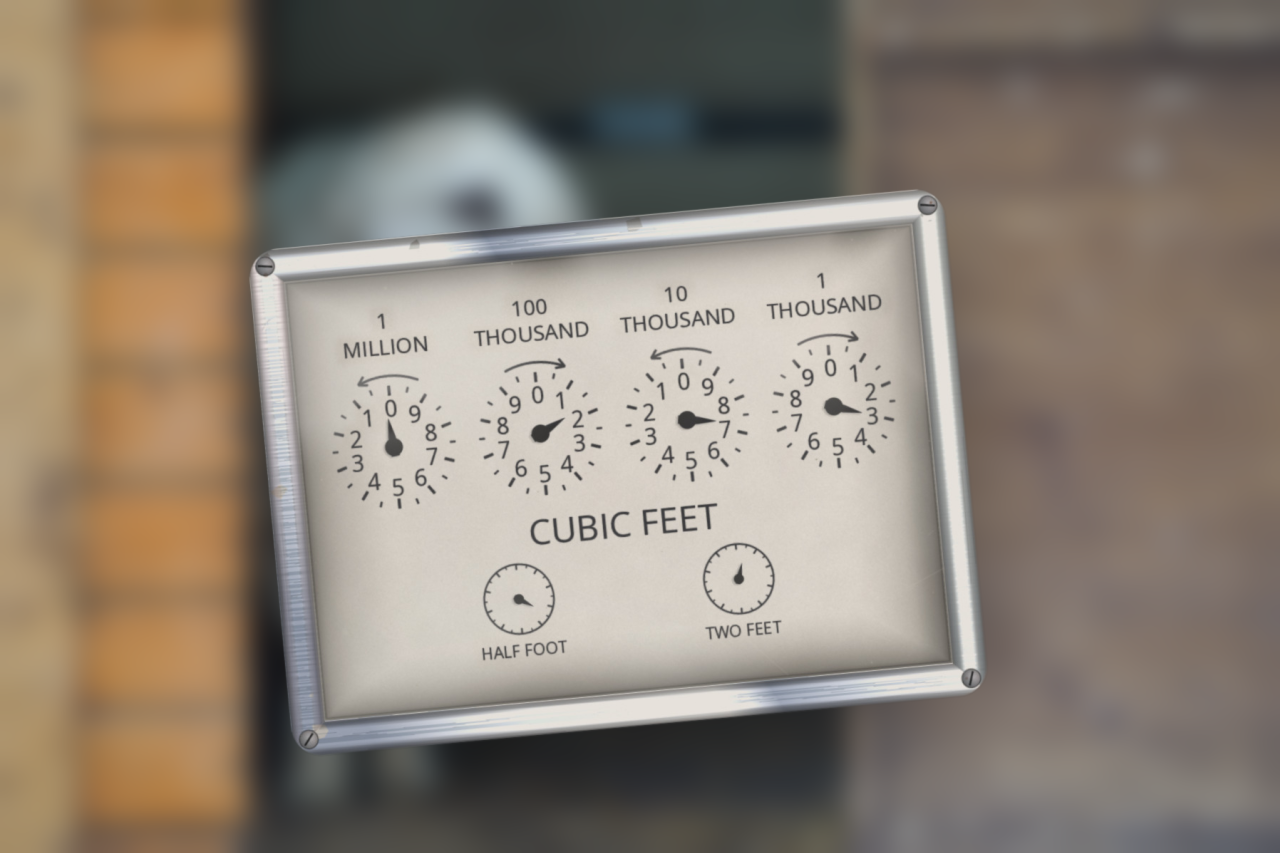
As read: 17300
